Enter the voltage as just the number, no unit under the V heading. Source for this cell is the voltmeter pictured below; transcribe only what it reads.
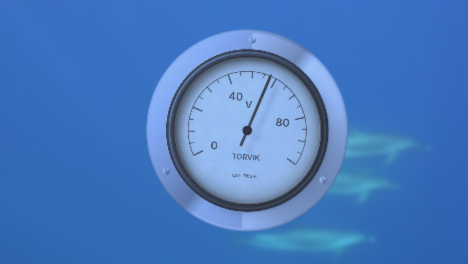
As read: 57.5
